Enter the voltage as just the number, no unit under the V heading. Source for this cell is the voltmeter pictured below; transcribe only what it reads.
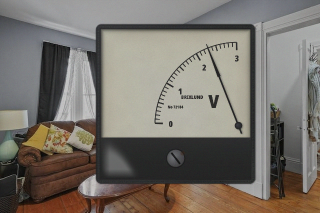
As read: 2.3
